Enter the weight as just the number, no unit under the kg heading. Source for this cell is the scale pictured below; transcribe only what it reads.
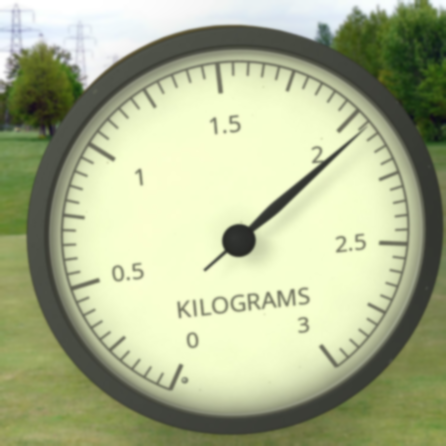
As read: 2.05
